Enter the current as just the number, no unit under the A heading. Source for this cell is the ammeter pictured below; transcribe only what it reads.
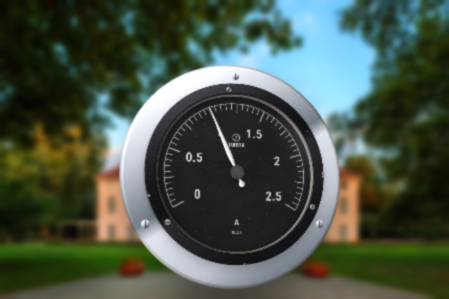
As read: 1
